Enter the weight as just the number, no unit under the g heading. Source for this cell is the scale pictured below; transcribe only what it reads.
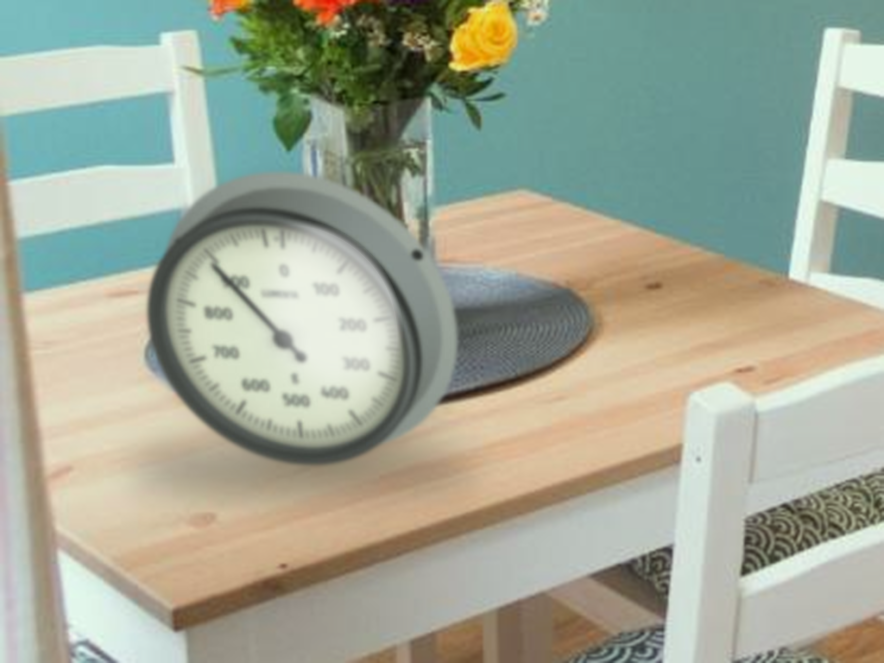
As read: 900
